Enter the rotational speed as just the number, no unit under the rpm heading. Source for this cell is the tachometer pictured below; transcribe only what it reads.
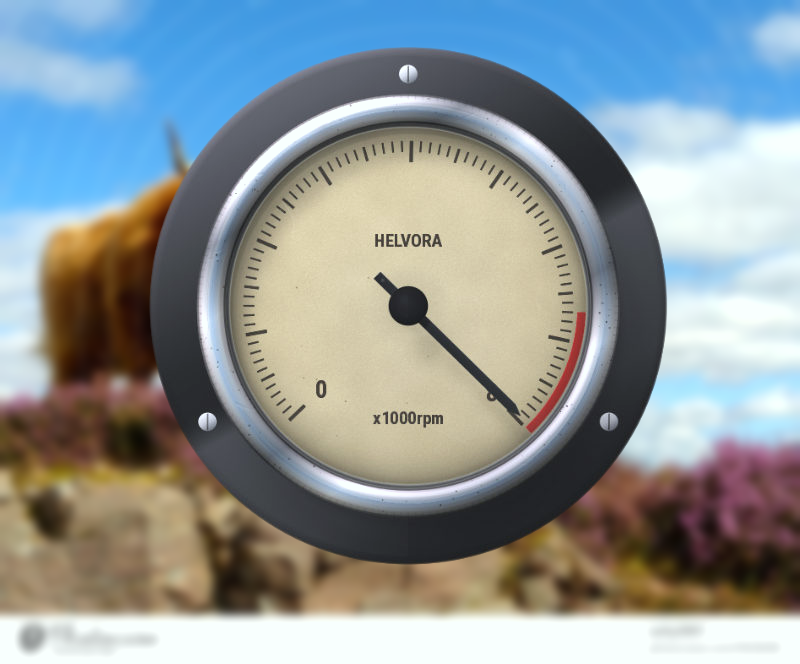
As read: 7950
